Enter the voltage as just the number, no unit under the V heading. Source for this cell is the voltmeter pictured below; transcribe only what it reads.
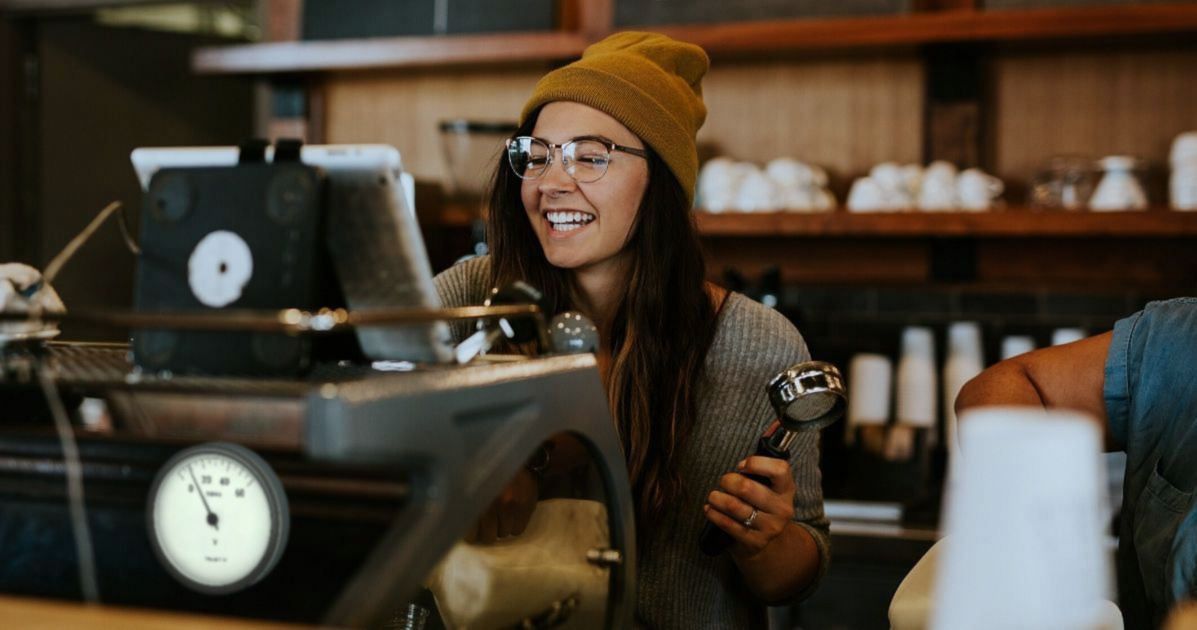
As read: 10
